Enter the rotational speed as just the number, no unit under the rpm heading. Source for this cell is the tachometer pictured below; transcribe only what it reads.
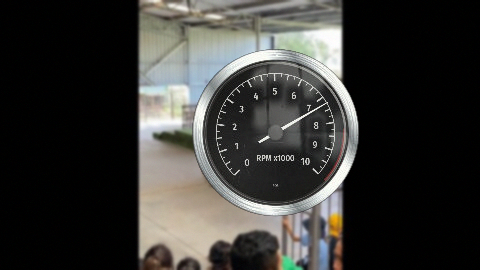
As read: 7250
